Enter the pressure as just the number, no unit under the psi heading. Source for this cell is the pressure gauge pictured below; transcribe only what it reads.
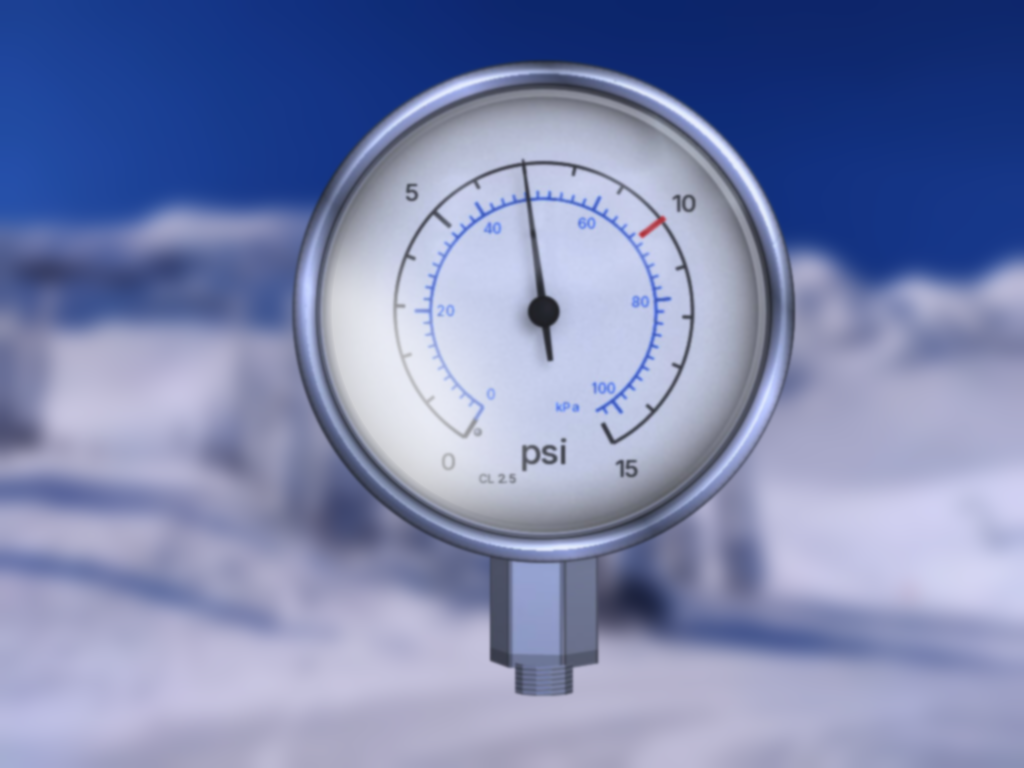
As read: 7
